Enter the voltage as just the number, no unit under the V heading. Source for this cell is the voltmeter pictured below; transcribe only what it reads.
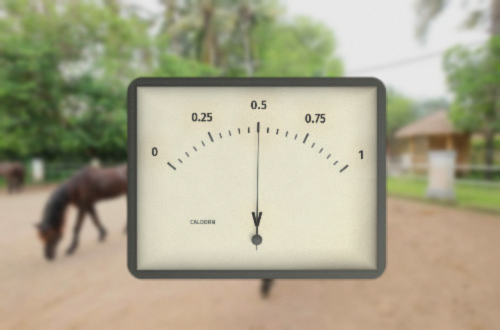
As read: 0.5
